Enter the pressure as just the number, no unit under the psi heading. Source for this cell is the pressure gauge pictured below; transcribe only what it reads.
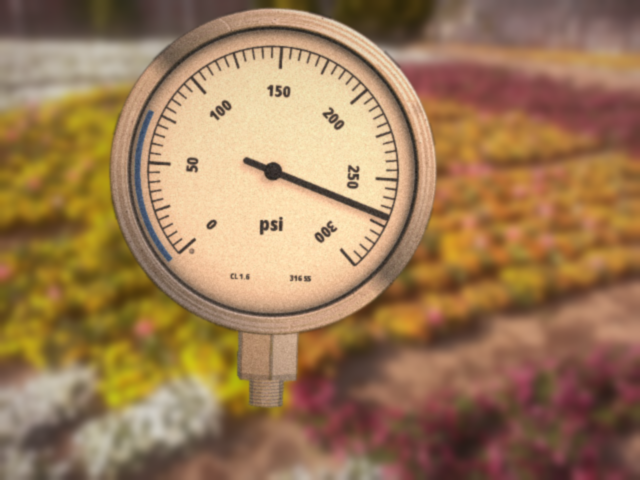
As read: 270
